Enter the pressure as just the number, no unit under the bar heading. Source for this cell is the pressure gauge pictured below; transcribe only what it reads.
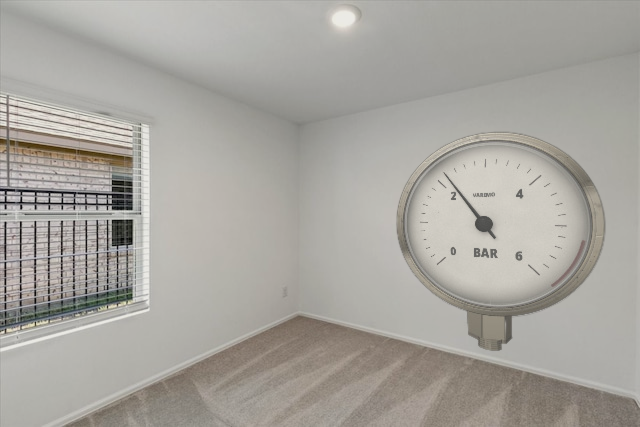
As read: 2.2
